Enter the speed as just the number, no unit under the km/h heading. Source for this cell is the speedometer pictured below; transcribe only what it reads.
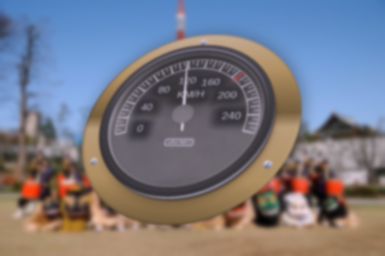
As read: 120
